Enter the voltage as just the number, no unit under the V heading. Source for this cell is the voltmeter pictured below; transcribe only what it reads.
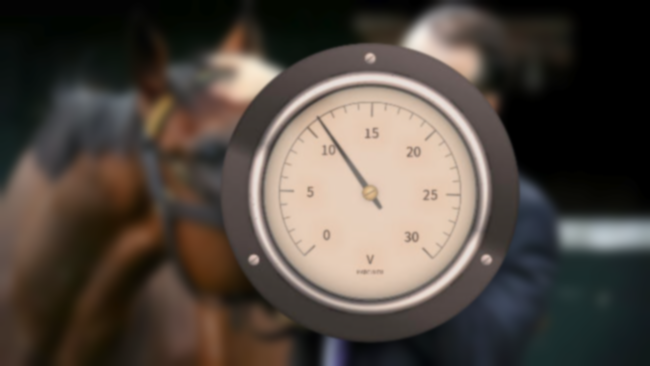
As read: 11
